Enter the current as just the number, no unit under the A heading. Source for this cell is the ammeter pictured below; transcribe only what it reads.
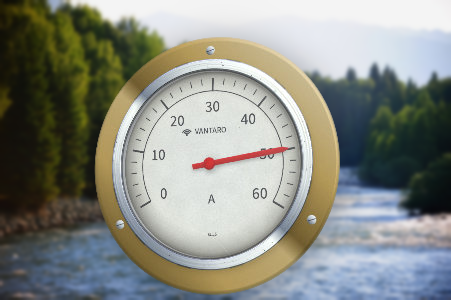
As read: 50
